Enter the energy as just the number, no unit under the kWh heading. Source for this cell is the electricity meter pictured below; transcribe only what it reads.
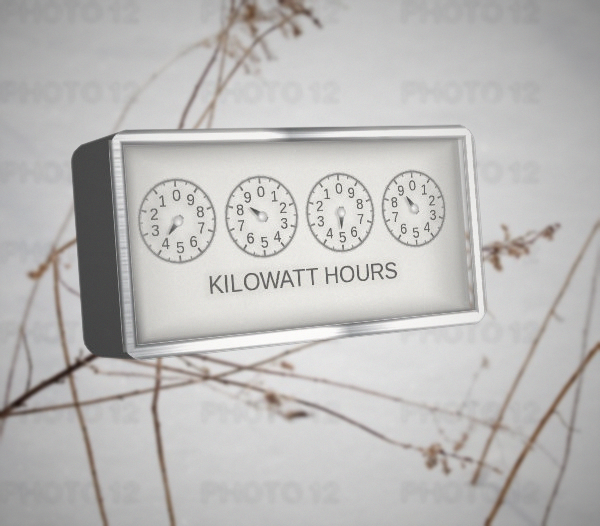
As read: 3849
